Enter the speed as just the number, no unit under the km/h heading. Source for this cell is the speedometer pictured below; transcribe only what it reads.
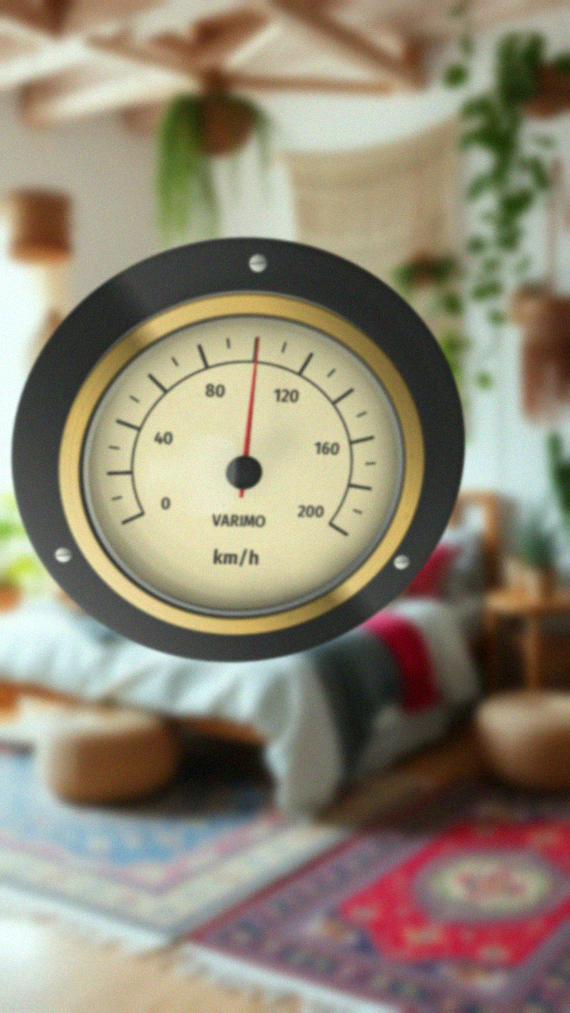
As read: 100
